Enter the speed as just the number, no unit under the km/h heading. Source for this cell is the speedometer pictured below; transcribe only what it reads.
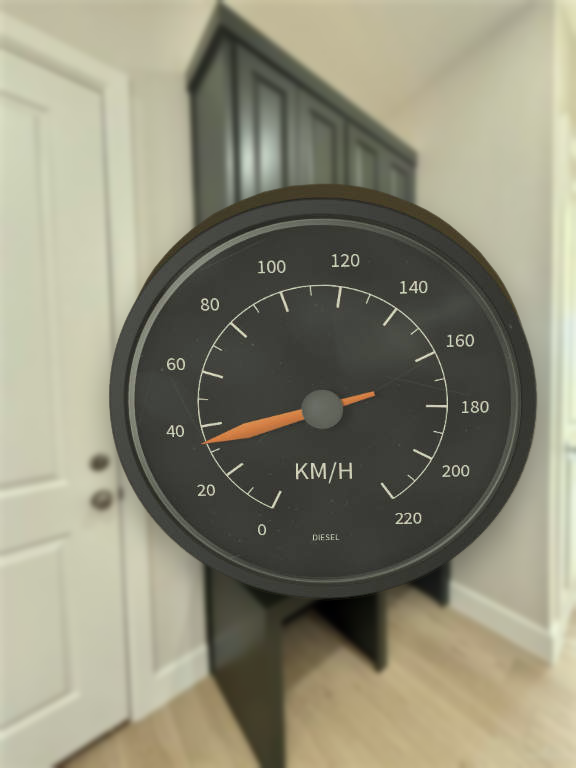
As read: 35
